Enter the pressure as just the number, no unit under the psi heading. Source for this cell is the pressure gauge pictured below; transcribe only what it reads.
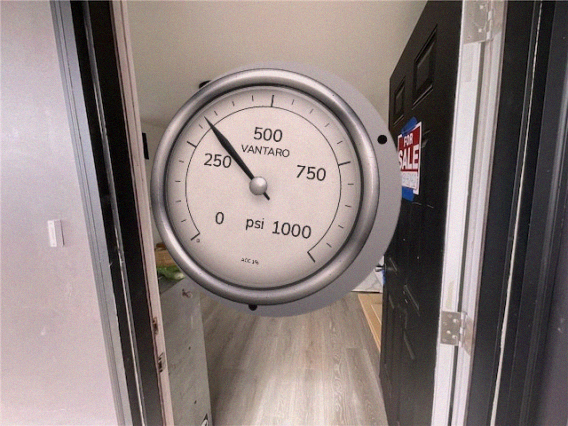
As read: 325
